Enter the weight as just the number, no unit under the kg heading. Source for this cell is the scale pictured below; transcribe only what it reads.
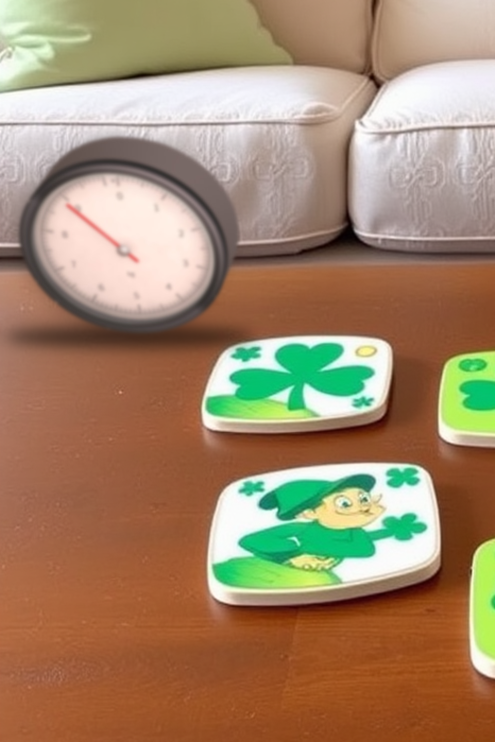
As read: 9
